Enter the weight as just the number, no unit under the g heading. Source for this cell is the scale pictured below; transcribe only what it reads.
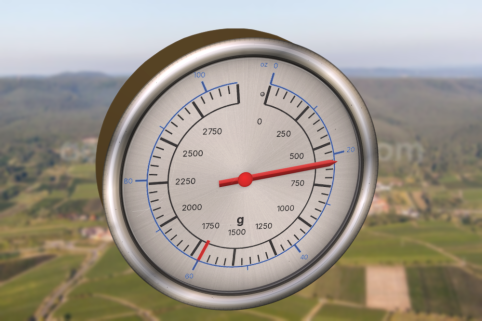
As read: 600
